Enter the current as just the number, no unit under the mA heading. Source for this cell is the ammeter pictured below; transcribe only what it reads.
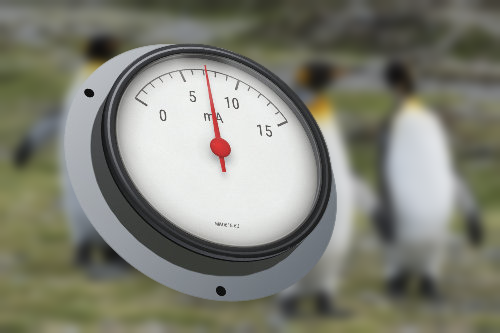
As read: 7
